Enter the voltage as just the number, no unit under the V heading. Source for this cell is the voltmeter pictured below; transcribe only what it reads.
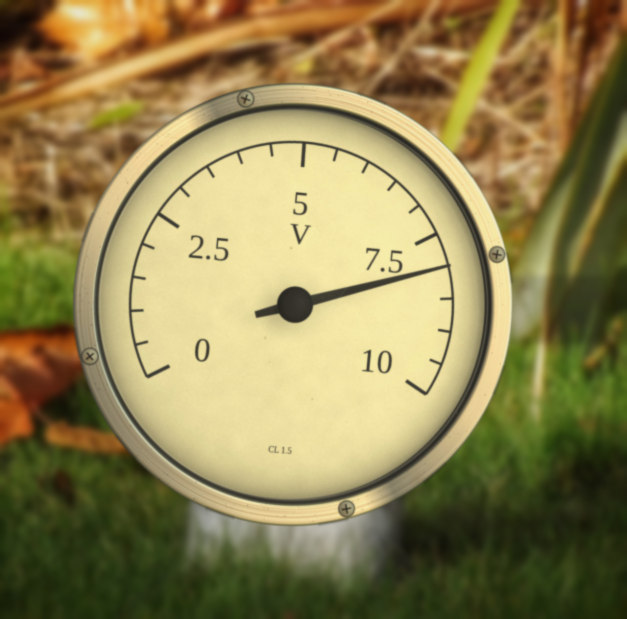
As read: 8
